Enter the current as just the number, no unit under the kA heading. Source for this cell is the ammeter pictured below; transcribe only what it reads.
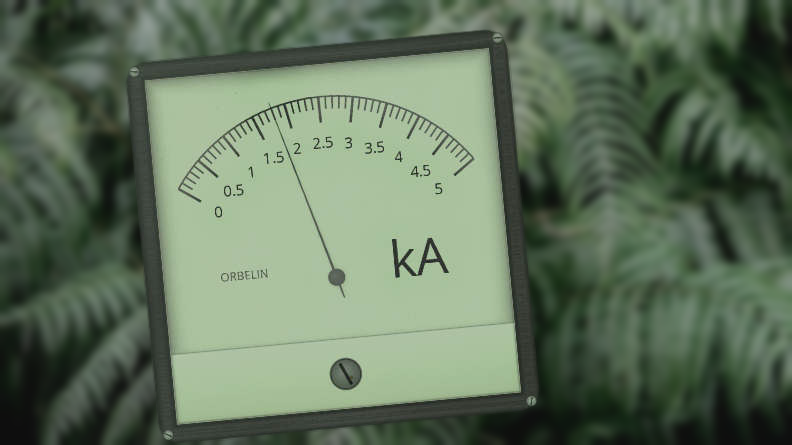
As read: 1.8
